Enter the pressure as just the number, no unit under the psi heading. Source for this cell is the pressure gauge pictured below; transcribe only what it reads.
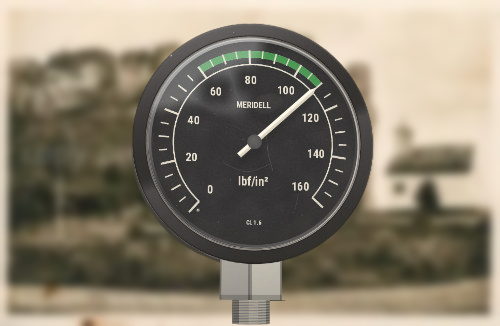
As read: 110
